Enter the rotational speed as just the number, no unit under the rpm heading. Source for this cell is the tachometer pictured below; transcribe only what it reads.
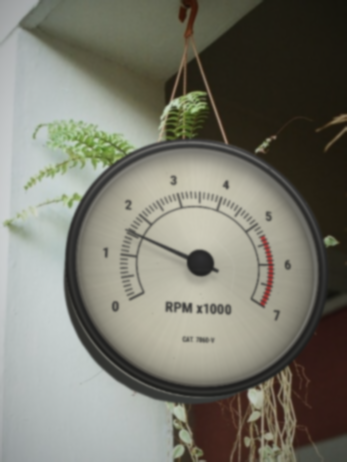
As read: 1500
